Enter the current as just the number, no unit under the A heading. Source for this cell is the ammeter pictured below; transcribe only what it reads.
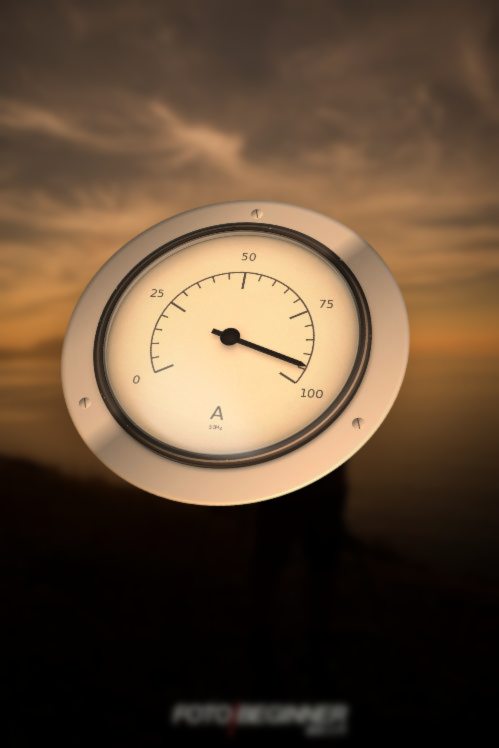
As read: 95
